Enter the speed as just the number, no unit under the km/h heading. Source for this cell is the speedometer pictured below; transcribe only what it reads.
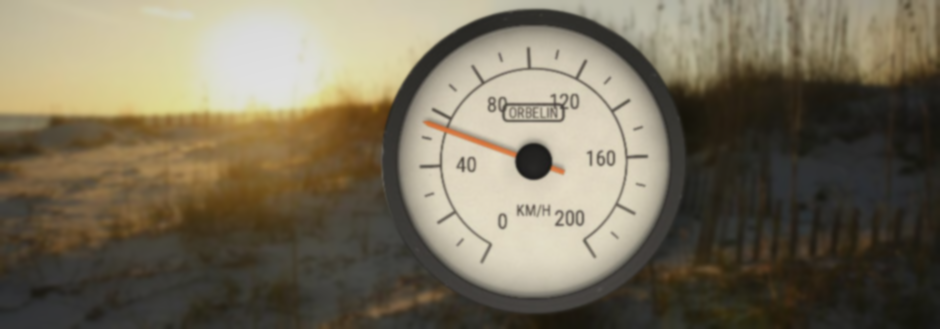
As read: 55
